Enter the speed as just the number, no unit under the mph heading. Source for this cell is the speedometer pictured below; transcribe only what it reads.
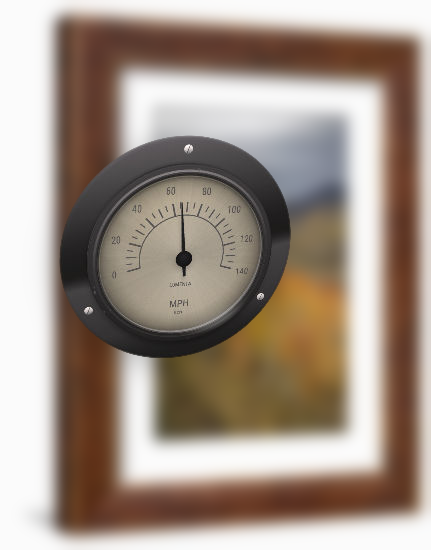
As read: 65
